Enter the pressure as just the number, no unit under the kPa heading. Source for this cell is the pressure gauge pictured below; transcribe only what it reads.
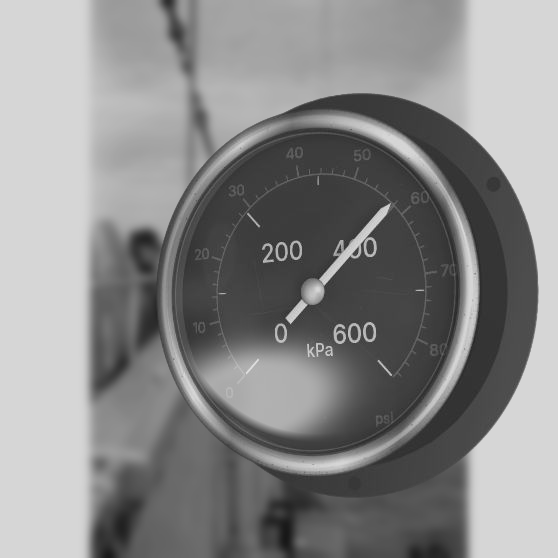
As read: 400
